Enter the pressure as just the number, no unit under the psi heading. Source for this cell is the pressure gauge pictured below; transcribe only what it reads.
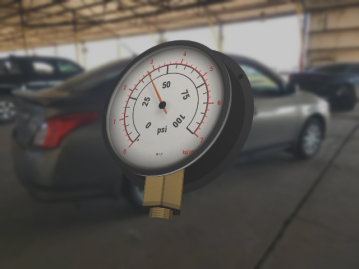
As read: 40
